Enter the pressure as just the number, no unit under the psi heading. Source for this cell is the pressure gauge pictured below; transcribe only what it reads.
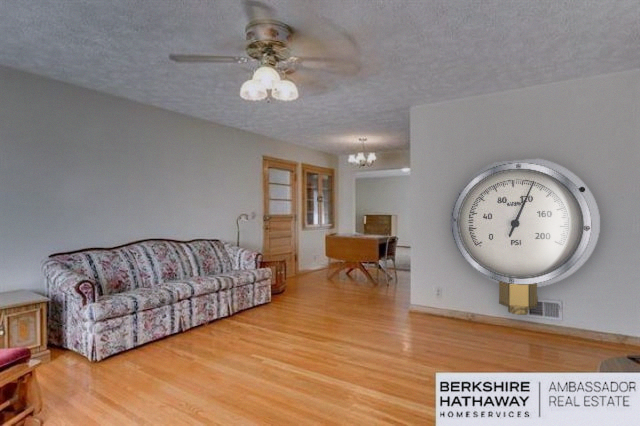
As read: 120
